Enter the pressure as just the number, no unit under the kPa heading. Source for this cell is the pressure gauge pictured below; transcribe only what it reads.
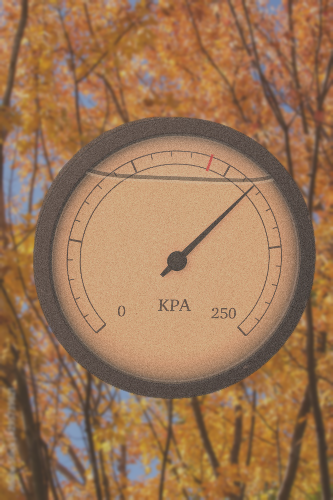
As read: 165
